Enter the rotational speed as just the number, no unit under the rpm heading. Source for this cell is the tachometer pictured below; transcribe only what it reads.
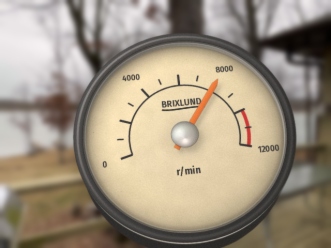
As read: 8000
